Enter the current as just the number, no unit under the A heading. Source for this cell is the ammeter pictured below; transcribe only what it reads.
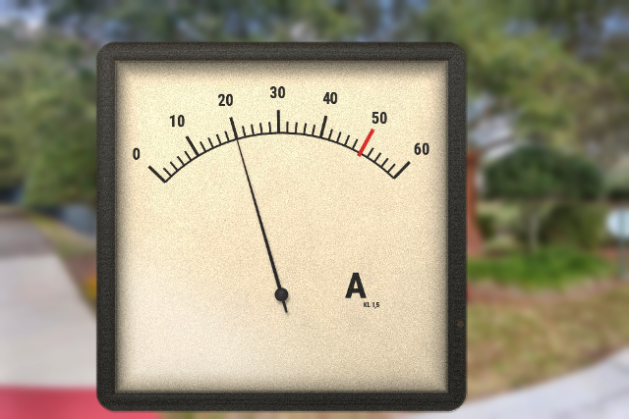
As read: 20
